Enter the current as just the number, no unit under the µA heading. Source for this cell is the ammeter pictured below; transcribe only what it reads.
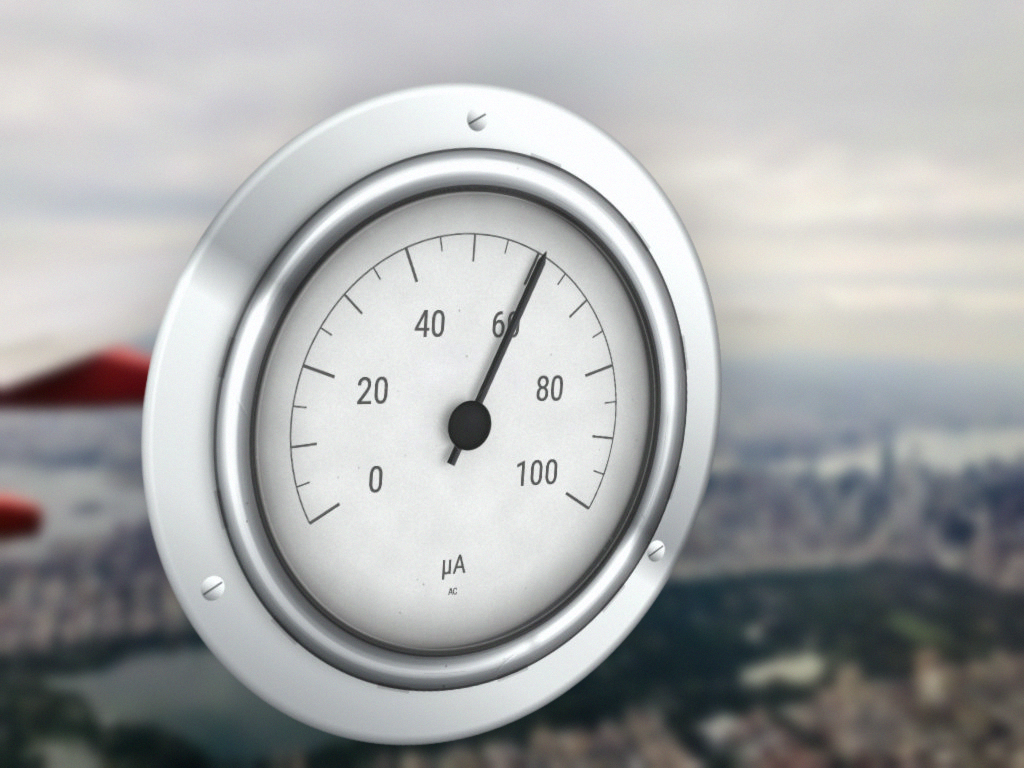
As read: 60
